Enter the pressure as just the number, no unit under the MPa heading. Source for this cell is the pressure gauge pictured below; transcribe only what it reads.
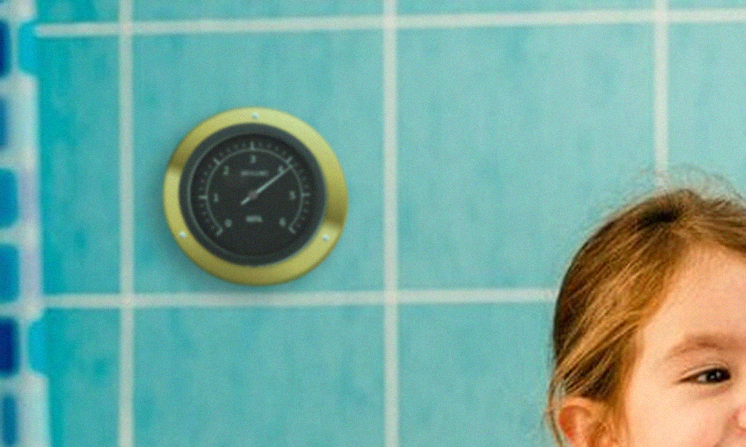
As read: 4.2
